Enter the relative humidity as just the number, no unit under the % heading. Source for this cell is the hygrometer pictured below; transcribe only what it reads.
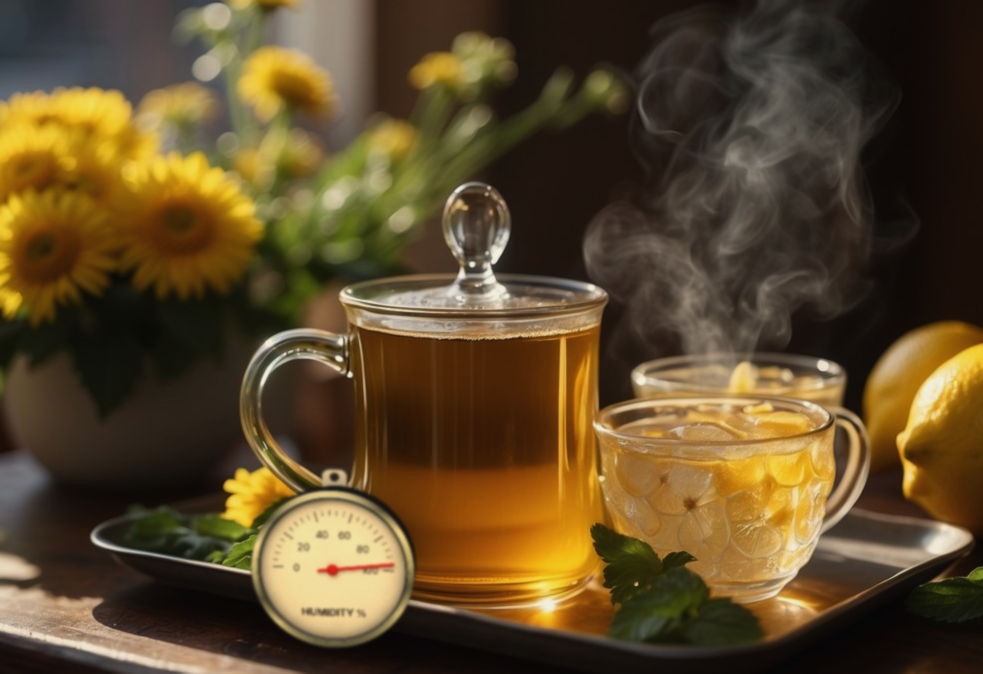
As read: 96
